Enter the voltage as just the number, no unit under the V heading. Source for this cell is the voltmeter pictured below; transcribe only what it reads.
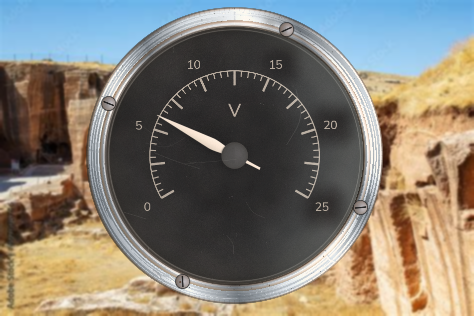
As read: 6
